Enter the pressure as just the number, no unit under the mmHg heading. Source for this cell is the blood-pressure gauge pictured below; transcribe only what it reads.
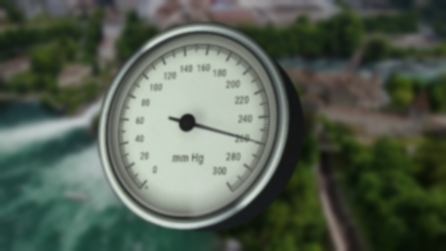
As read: 260
